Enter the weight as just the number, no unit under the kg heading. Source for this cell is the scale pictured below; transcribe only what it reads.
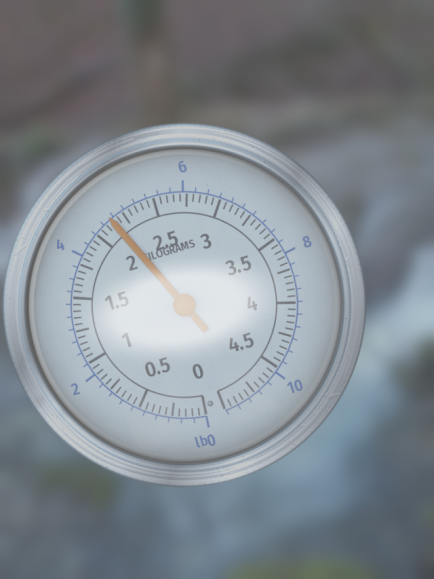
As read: 2.15
